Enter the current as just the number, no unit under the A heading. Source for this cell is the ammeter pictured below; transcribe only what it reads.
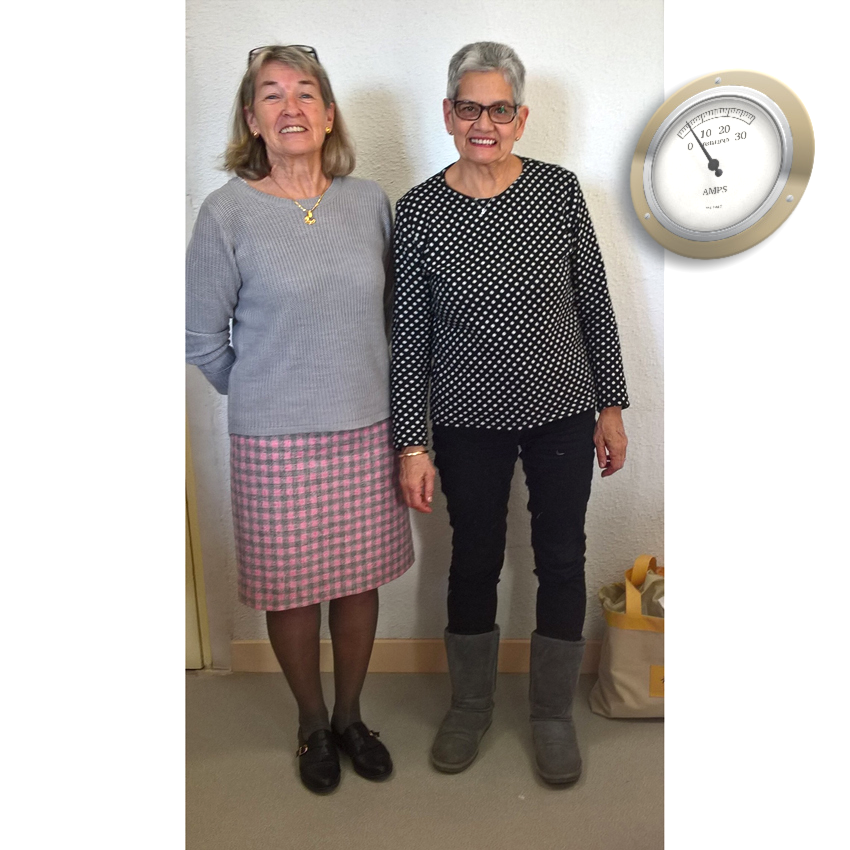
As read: 5
